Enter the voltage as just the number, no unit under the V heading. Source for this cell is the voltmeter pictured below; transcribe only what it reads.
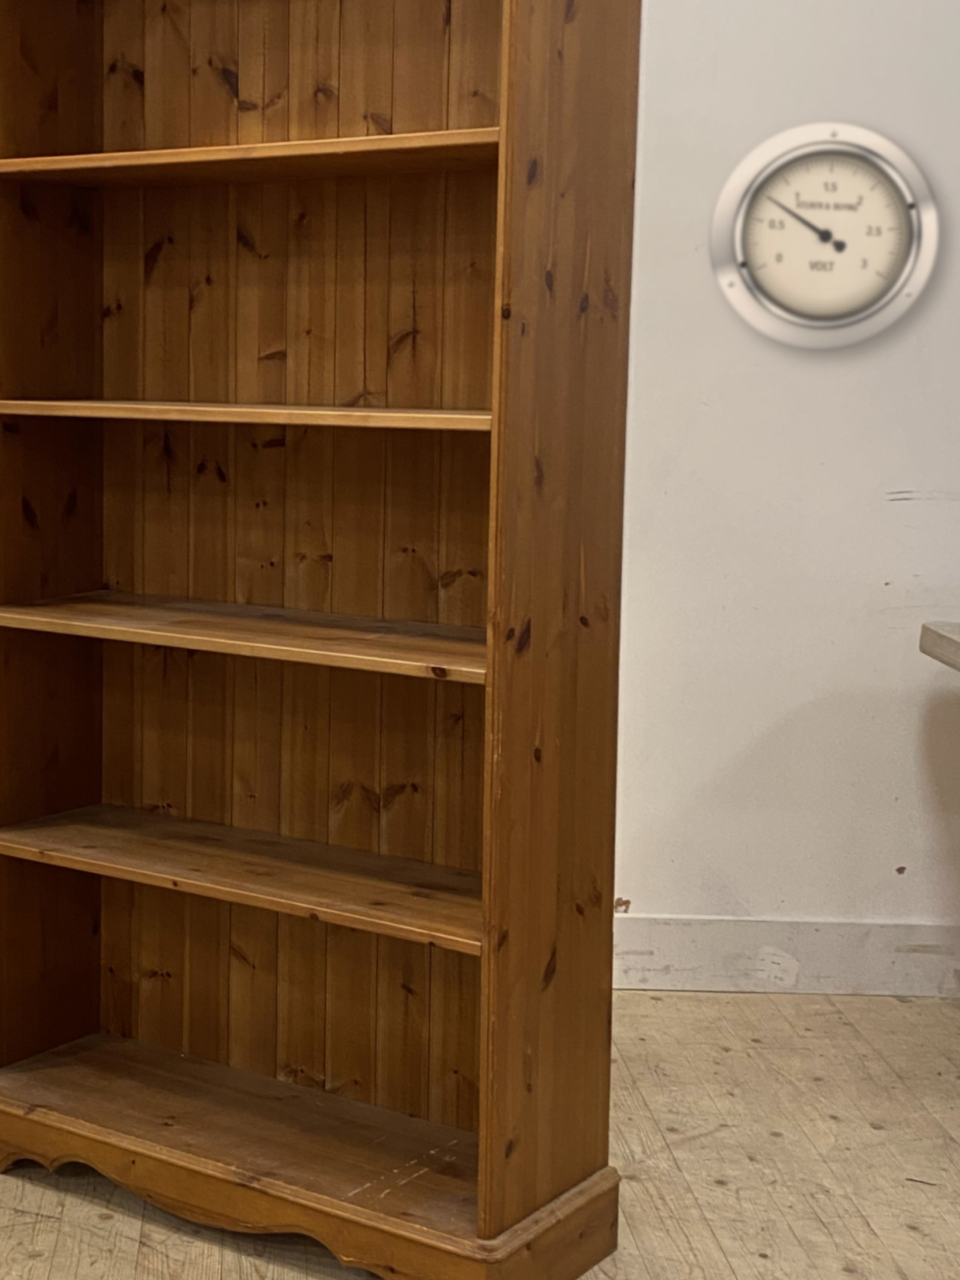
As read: 0.75
